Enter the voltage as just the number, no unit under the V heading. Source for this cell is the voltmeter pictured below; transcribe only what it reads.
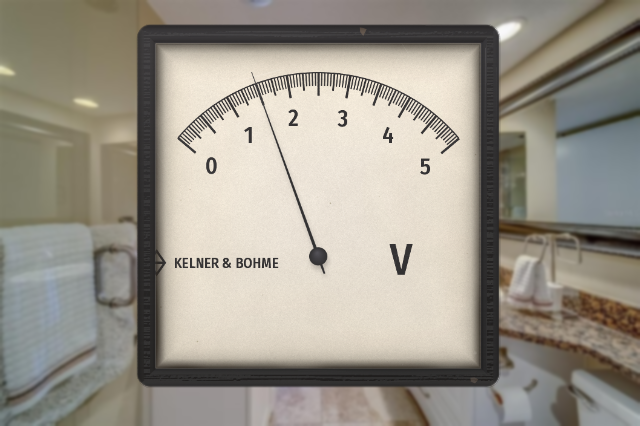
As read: 1.5
